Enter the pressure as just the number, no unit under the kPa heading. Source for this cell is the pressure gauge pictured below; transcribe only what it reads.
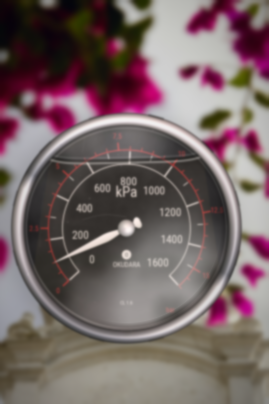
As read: 100
